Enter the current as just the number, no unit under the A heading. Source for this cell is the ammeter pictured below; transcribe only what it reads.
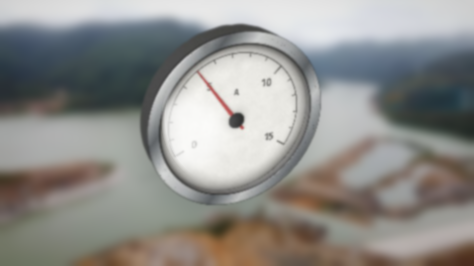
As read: 5
